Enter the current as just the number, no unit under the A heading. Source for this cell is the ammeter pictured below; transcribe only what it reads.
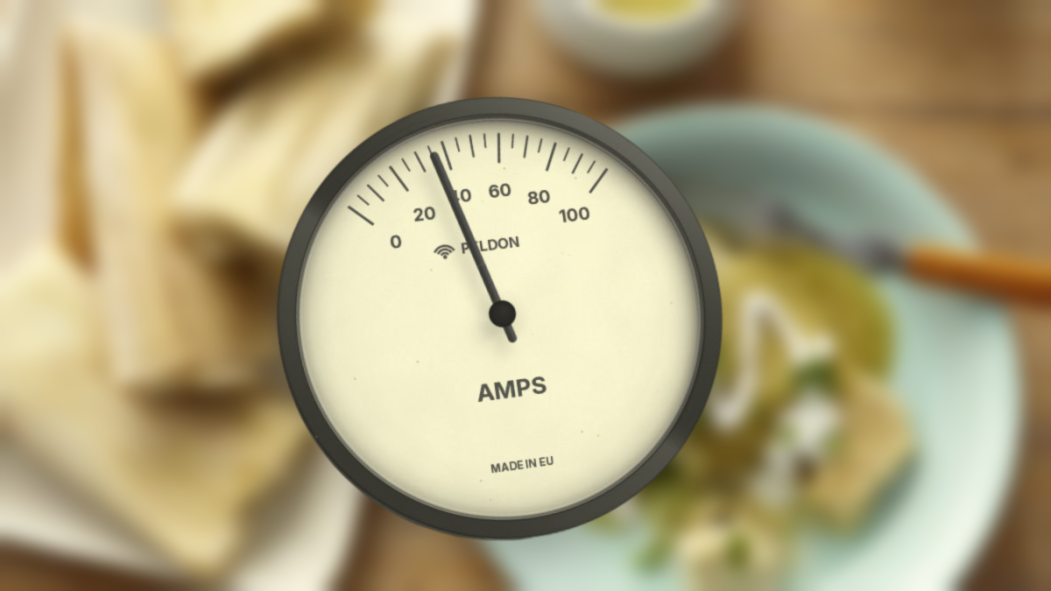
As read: 35
